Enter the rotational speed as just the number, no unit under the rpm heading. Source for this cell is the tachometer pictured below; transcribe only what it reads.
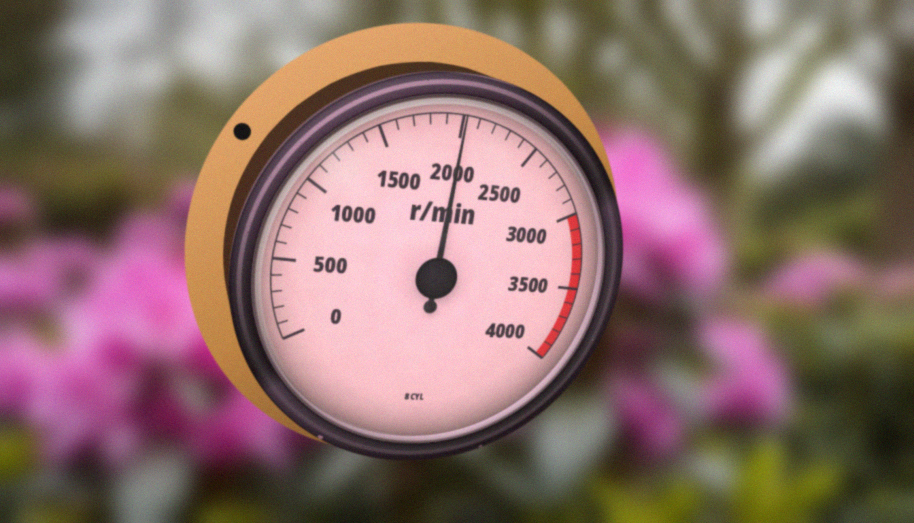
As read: 2000
